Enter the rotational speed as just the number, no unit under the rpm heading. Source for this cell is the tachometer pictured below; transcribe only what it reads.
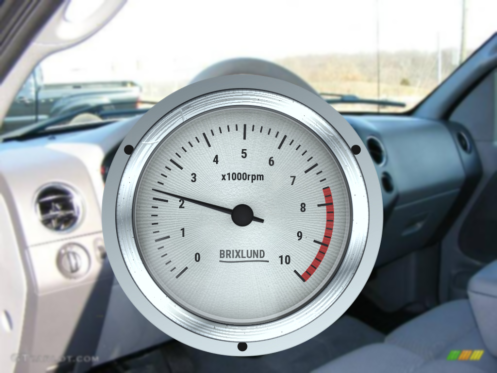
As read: 2200
